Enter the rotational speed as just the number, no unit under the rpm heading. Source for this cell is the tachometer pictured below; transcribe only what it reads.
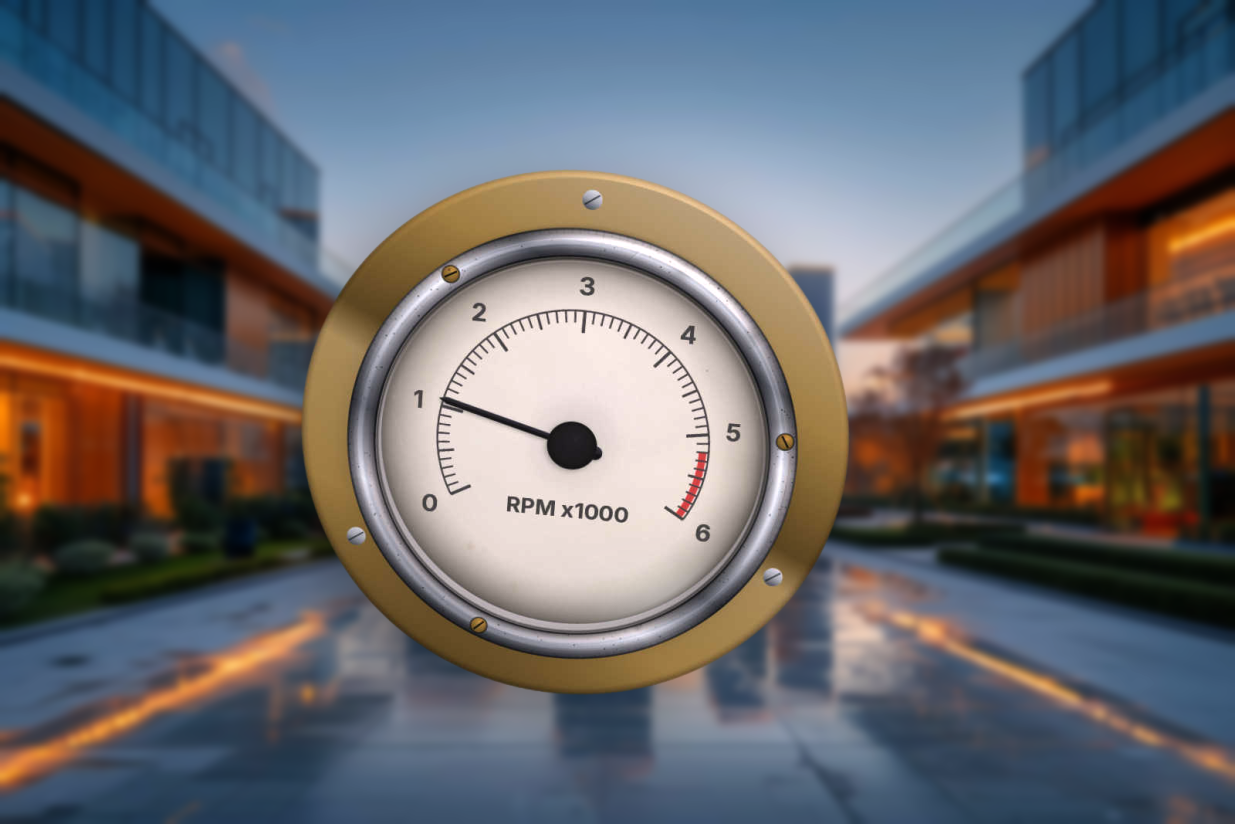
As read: 1100
